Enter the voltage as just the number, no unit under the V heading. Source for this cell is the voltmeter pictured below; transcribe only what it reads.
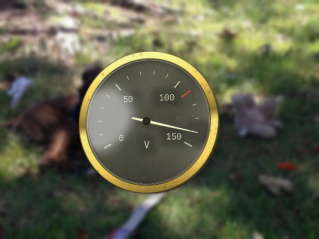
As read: 140
